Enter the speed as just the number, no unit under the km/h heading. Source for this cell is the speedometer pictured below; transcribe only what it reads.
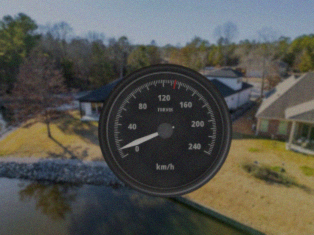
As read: 10
